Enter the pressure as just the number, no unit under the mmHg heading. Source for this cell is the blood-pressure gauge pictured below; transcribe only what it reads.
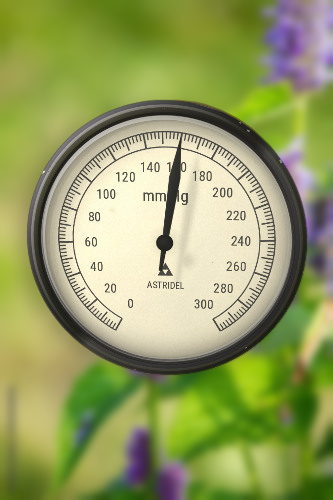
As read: 160
